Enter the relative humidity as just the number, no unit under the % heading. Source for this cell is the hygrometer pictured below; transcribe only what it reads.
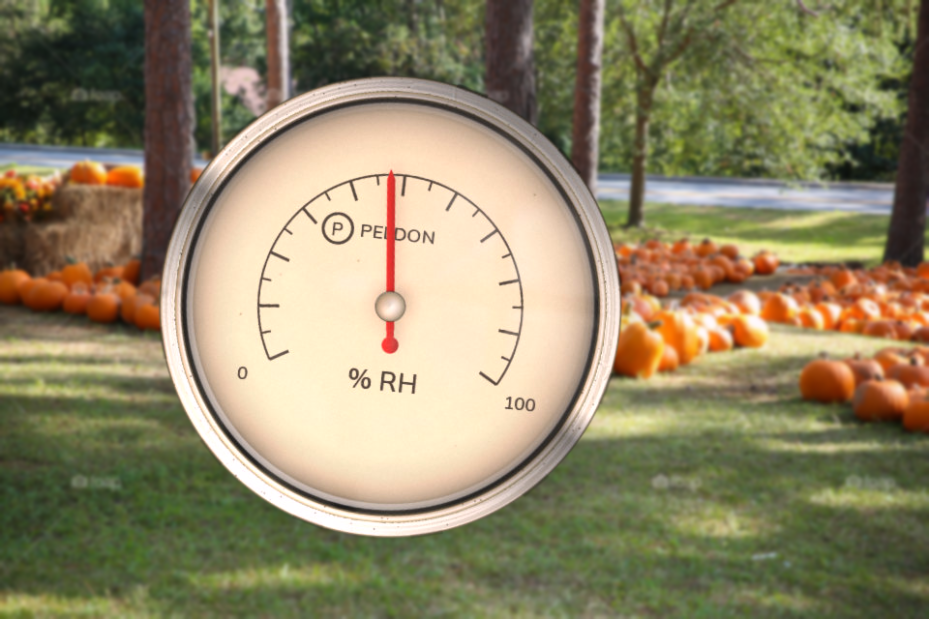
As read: 47.5
